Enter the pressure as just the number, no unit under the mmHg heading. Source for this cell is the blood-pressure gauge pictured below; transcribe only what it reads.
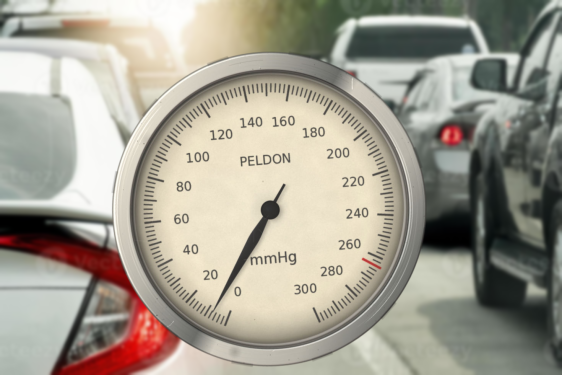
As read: 8
